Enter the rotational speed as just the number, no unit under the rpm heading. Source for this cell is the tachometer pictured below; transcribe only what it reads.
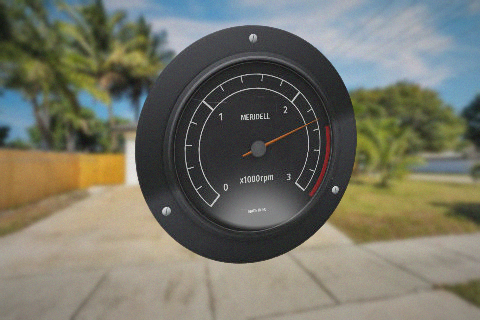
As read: 2300
